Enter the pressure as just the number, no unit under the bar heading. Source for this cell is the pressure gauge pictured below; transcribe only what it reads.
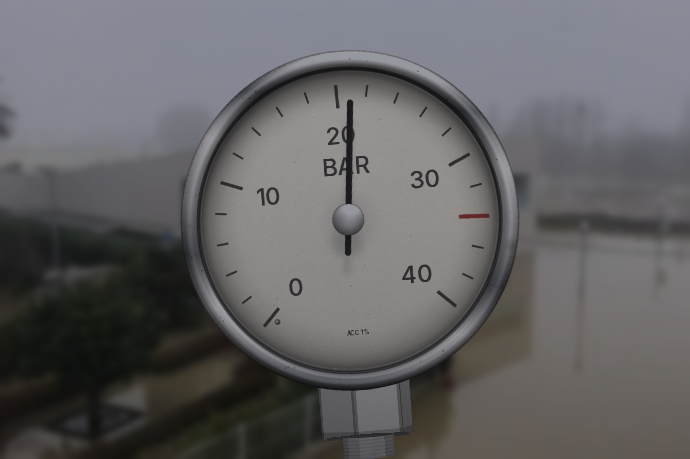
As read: 21
